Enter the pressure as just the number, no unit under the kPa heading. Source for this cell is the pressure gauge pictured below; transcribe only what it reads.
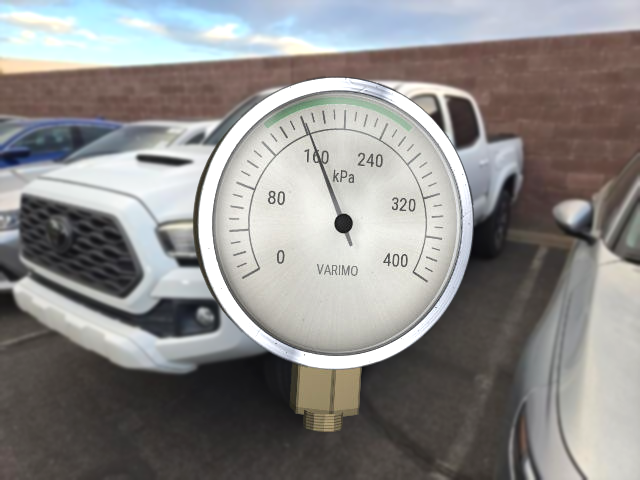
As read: 160
